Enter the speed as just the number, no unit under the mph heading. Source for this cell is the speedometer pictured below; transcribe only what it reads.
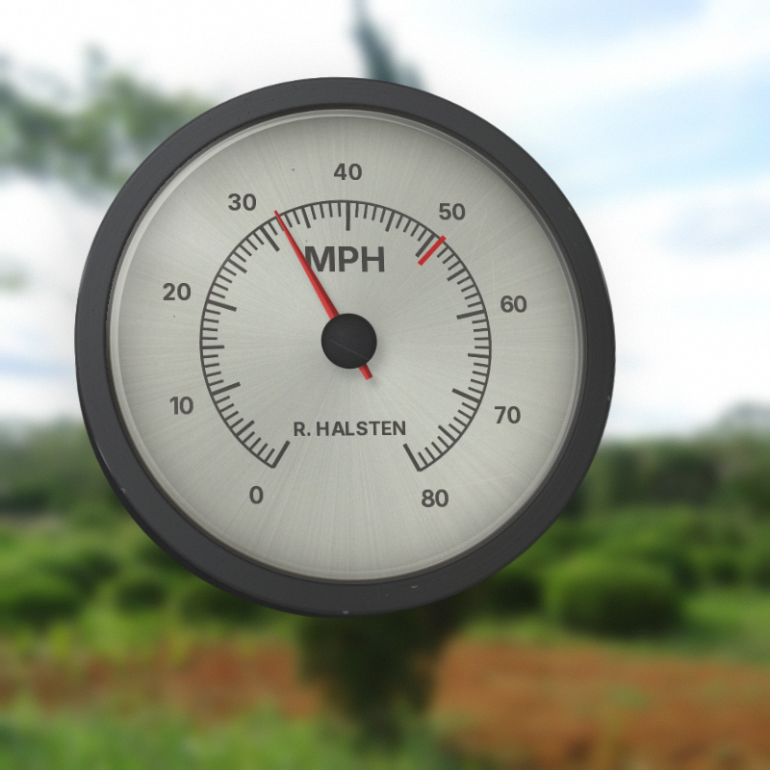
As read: 32
